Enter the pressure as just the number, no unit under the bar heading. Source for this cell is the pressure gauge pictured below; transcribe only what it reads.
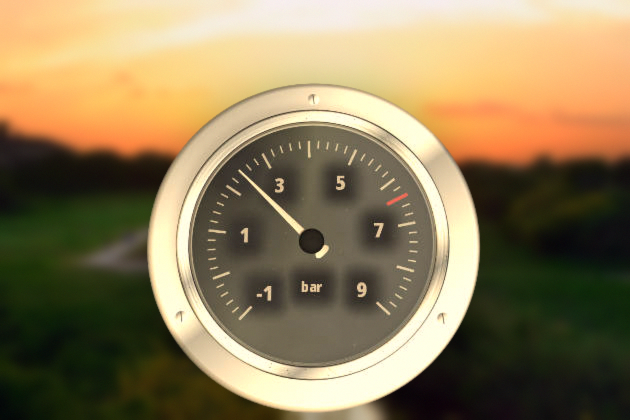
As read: 2.4
